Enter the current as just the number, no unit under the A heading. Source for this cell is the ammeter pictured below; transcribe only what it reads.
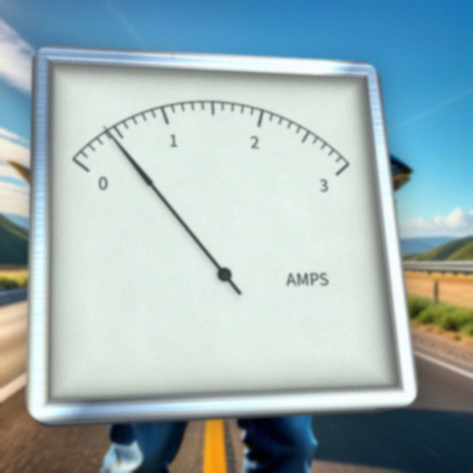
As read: 0.4
